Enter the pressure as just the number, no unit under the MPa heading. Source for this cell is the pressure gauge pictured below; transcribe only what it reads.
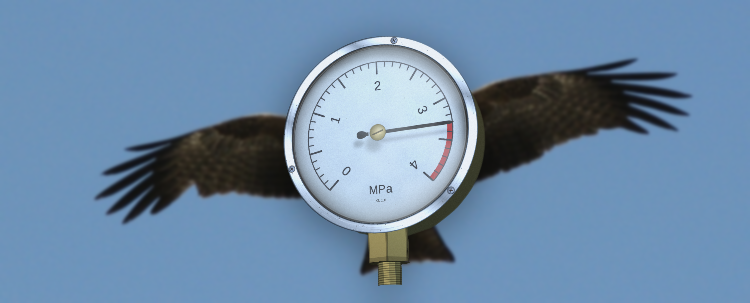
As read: 3.3
